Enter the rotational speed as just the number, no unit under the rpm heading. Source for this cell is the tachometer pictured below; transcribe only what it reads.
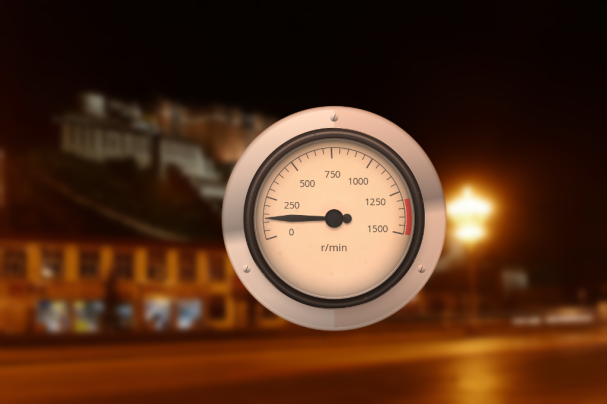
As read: 125
